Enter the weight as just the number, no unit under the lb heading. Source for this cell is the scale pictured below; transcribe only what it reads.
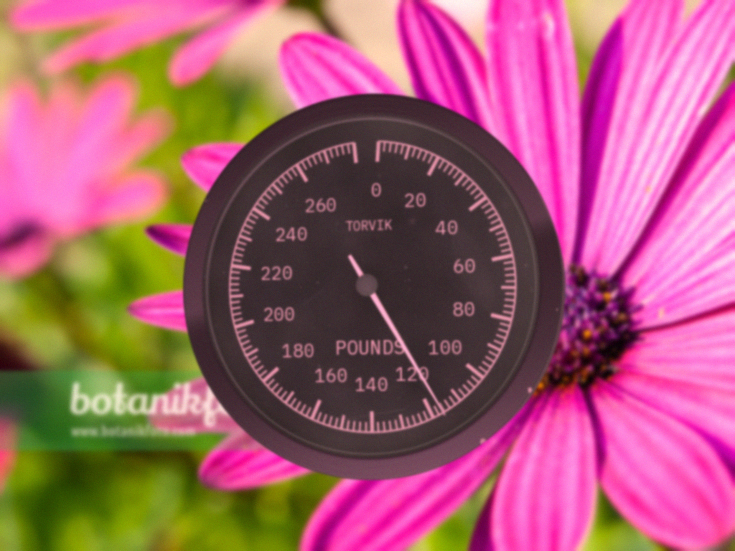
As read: 116
